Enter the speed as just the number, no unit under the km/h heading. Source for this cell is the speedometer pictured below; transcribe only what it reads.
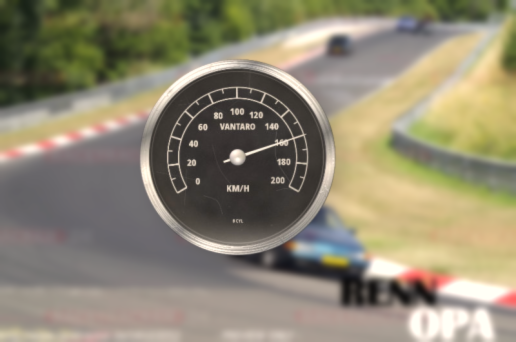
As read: 160
